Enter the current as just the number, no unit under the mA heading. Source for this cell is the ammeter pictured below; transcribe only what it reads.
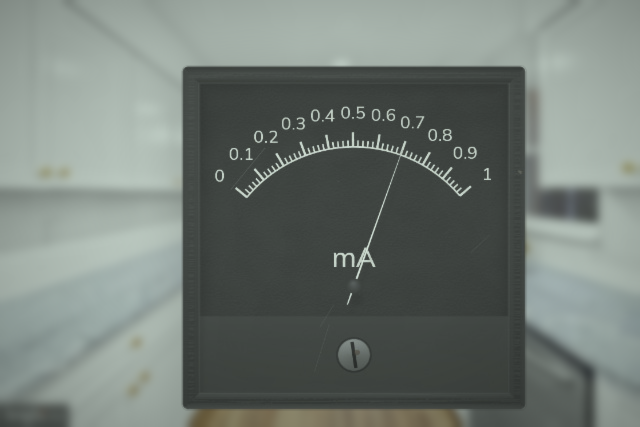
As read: 0.7
